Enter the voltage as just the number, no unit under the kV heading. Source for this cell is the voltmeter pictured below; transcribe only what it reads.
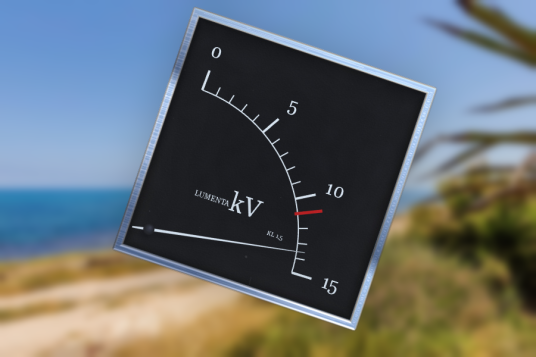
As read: 13.5
